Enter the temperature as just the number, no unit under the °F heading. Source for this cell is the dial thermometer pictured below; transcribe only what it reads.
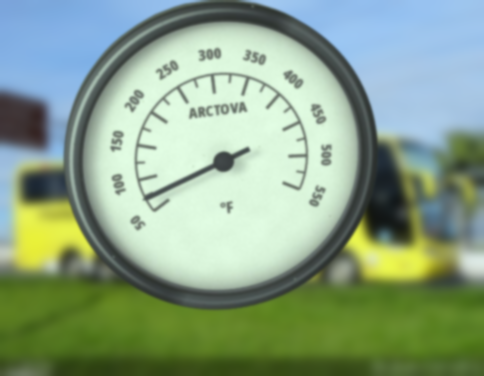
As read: 75
